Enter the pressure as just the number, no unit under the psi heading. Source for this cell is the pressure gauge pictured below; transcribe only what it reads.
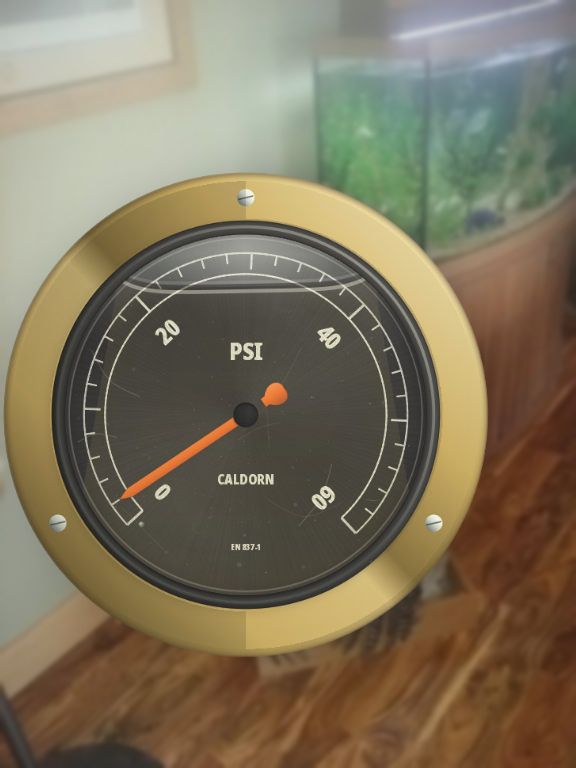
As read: 2
